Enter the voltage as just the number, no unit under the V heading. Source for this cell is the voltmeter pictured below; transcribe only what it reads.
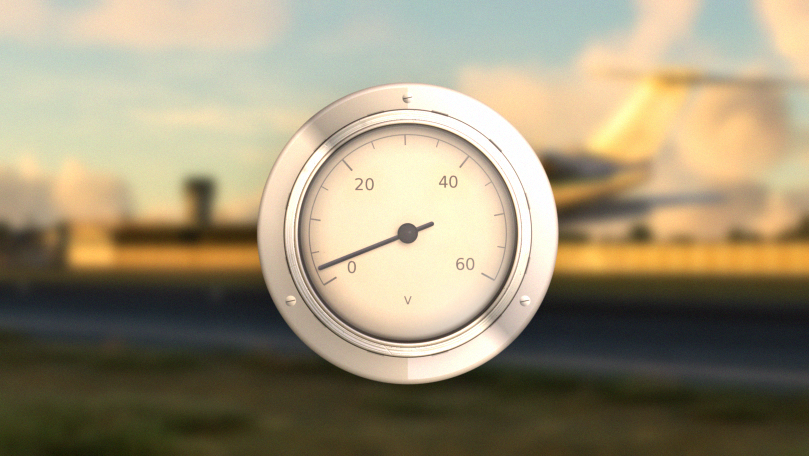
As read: 2.5
